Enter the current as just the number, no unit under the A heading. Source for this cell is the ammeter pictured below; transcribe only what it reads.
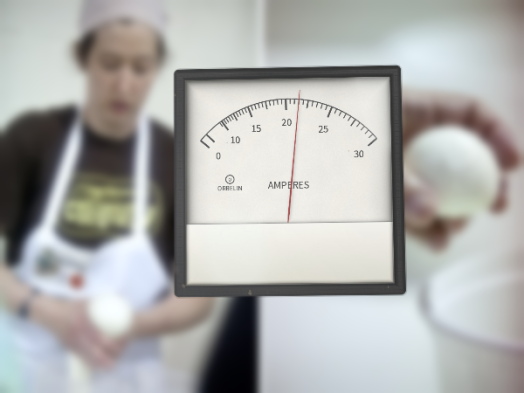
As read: 21.5
